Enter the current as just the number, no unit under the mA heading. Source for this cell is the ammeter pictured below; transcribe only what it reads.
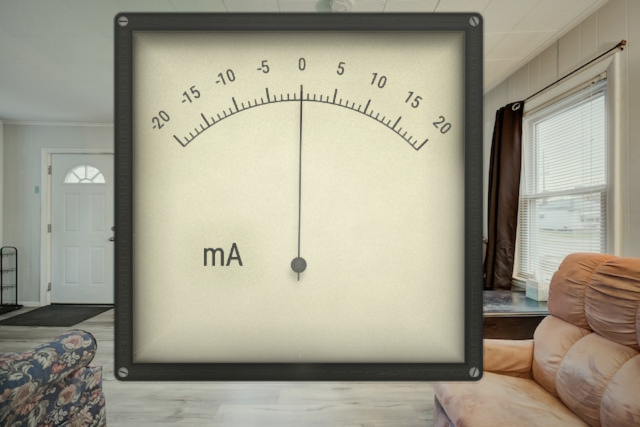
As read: 0
